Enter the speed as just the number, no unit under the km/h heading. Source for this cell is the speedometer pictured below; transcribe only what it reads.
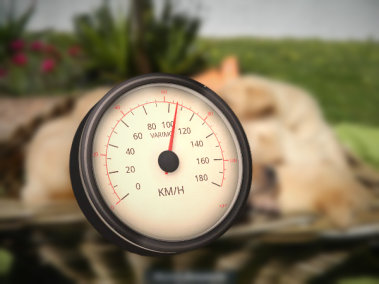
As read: 105
